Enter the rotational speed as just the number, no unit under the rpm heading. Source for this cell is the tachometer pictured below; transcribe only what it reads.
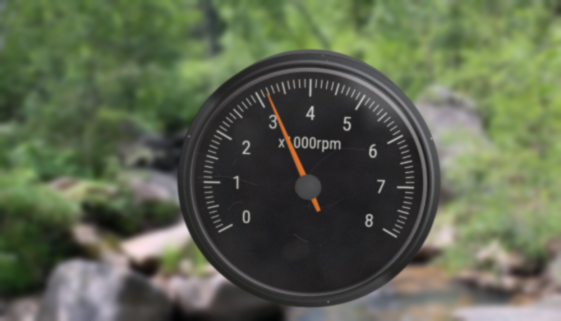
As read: 3200
